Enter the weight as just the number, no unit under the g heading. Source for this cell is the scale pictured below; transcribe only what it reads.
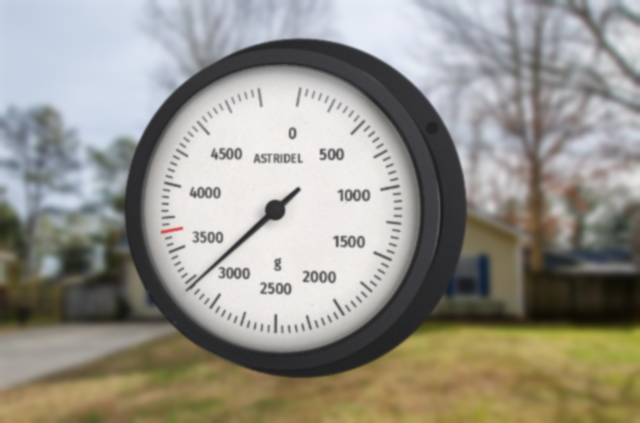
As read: 3200
